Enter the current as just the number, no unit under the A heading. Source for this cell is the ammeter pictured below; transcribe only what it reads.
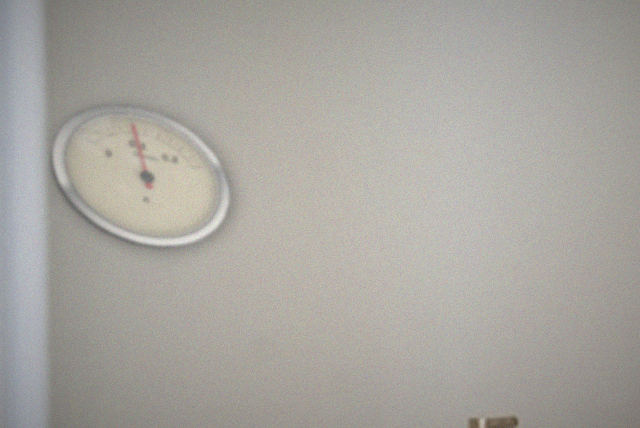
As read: 0.4
